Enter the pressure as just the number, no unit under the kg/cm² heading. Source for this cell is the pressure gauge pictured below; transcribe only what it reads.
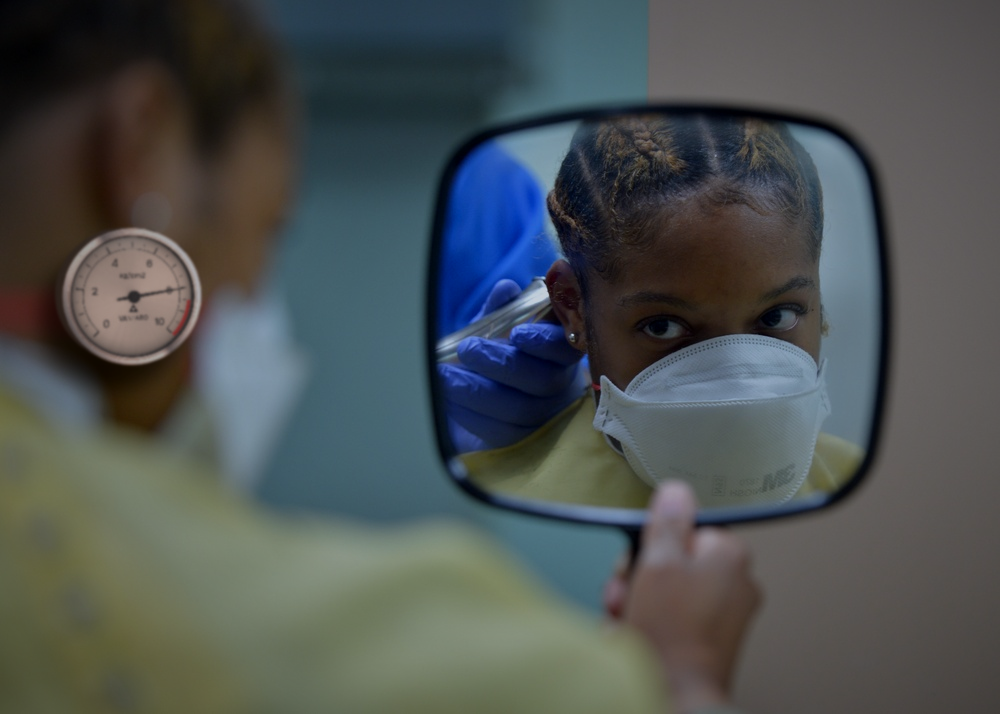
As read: 8
